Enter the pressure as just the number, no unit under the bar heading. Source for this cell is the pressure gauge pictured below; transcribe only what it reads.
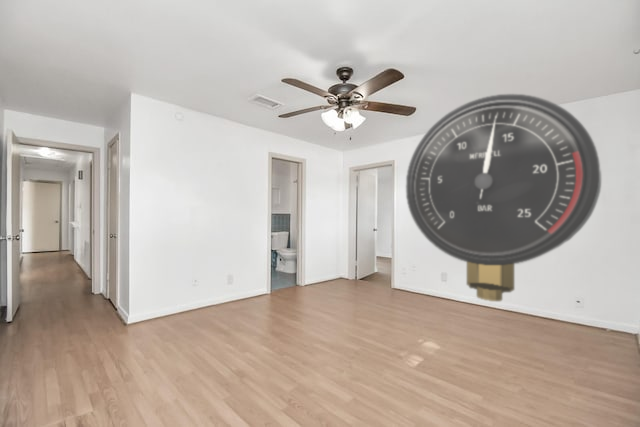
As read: 13.5
